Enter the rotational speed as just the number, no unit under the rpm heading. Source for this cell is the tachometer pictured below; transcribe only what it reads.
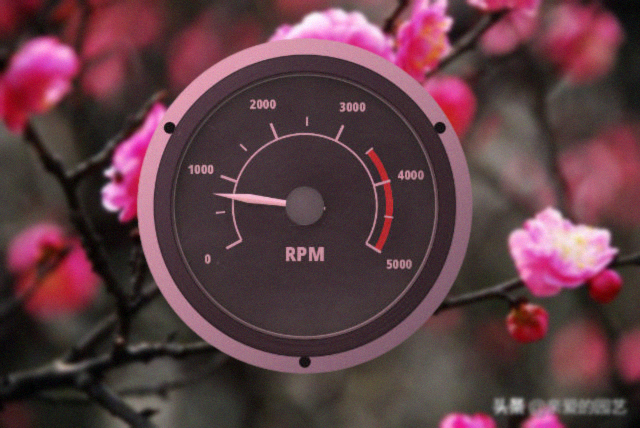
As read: 750
